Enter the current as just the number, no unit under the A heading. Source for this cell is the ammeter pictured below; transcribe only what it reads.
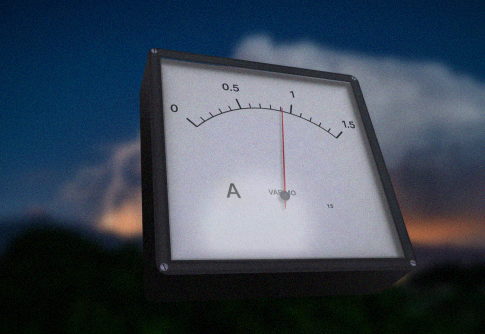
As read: 0.9
